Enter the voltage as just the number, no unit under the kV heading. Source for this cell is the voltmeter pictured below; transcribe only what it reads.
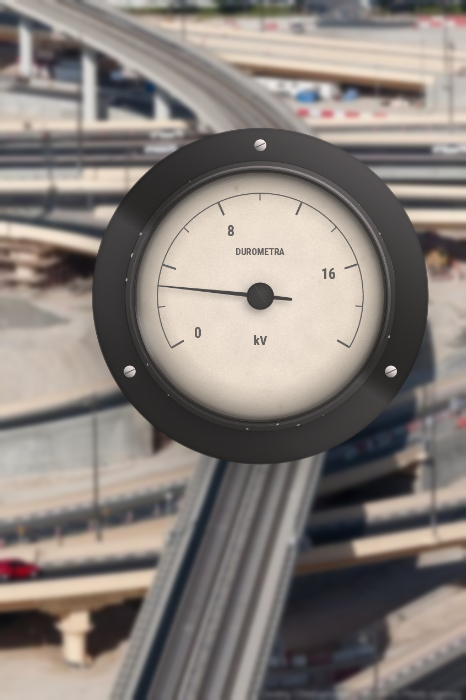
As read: 3
